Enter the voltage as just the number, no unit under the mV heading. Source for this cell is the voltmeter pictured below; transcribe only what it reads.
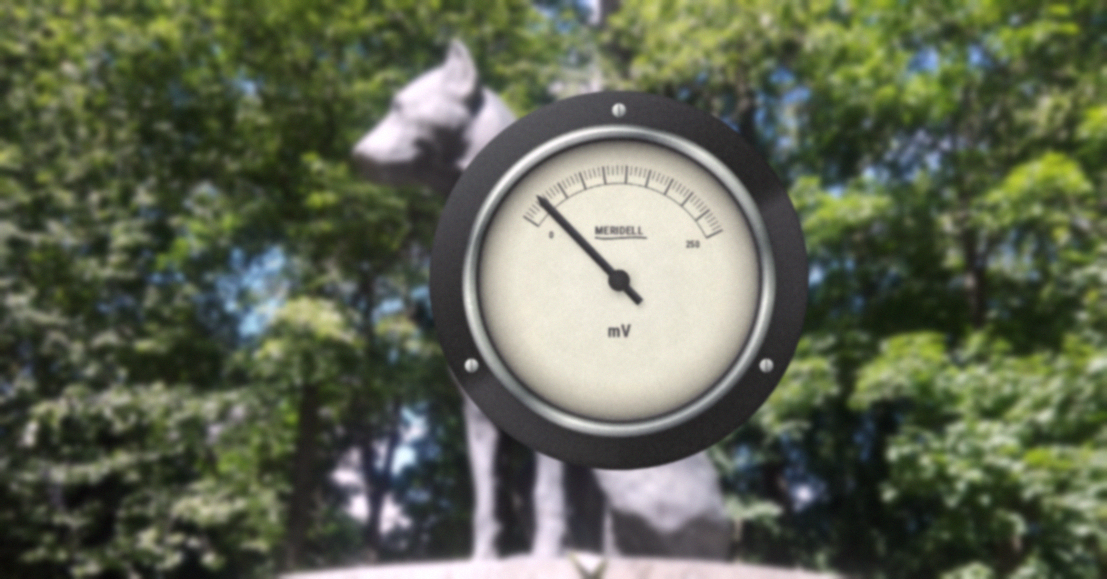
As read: 25
